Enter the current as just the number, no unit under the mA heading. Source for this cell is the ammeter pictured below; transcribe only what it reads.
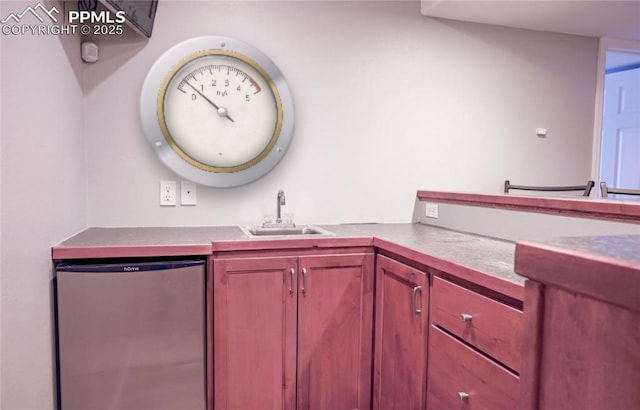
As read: 0.5
